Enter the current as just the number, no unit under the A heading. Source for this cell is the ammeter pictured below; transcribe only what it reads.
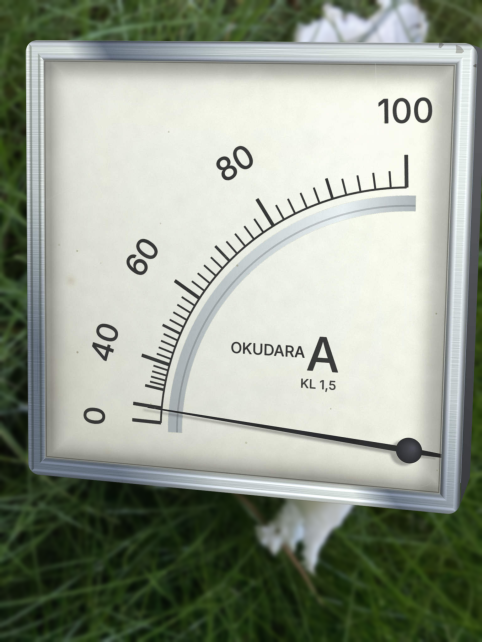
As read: 20
